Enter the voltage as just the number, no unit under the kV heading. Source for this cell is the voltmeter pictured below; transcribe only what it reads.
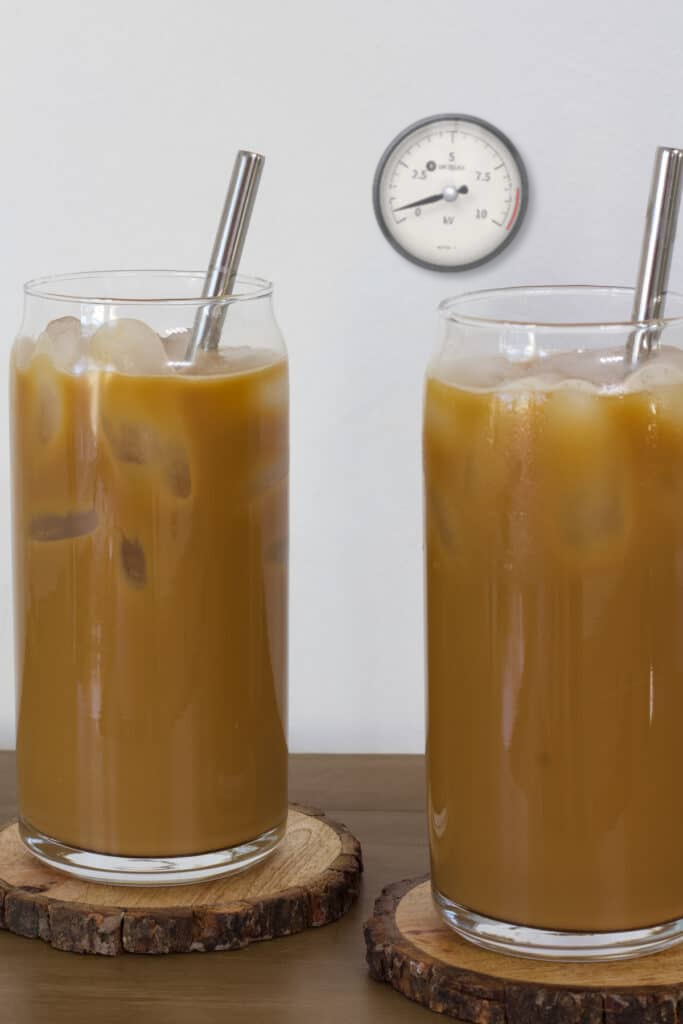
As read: 0.5
